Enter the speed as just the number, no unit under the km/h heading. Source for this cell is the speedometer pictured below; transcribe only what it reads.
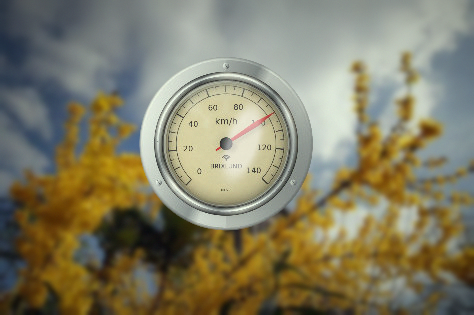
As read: 100
